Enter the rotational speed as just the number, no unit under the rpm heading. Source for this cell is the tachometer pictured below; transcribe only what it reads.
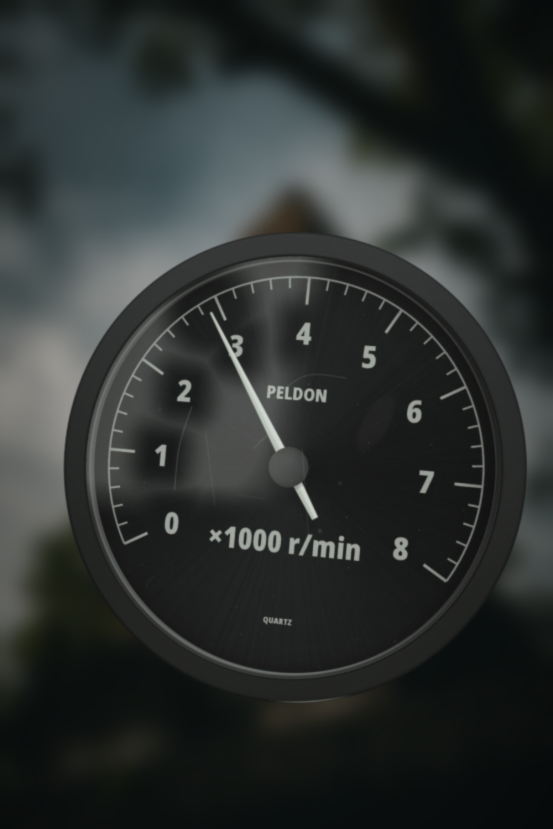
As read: 2900
